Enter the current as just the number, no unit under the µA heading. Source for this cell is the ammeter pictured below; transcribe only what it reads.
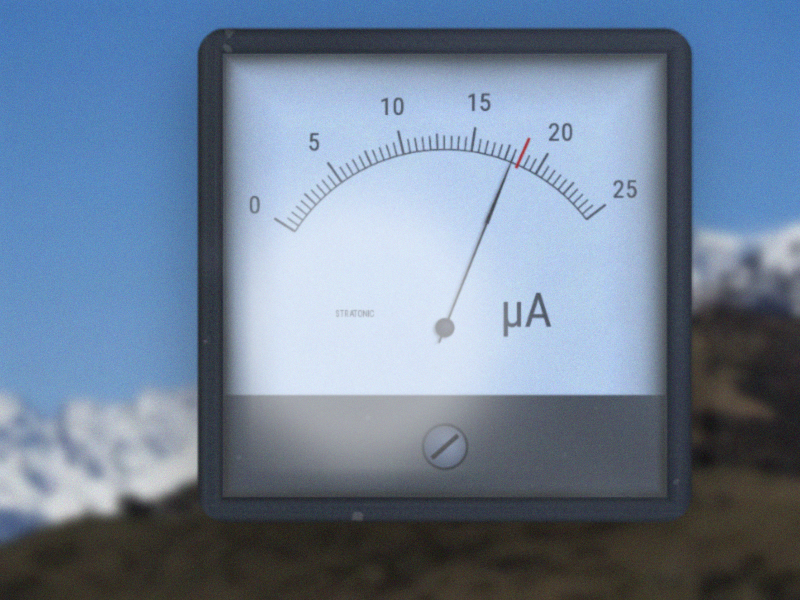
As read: 18
